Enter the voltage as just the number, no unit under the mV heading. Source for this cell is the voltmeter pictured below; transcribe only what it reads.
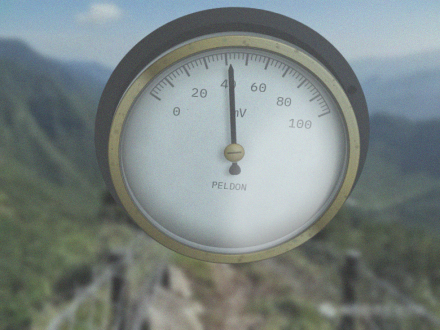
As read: 42
